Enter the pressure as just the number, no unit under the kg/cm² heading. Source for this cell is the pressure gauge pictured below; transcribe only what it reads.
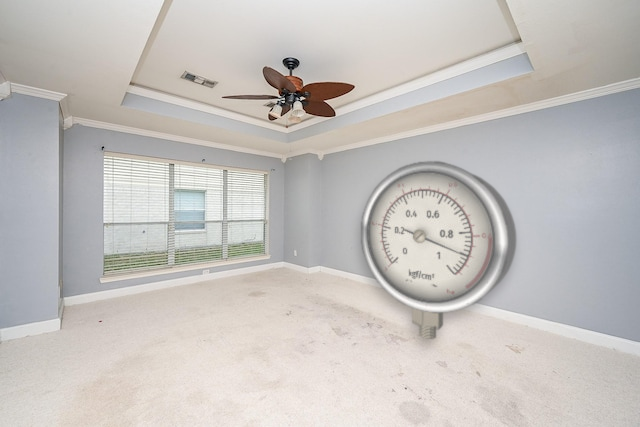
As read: 0.9
